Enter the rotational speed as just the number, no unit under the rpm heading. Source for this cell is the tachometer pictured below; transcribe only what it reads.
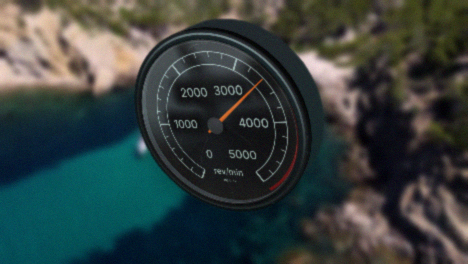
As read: 3400
